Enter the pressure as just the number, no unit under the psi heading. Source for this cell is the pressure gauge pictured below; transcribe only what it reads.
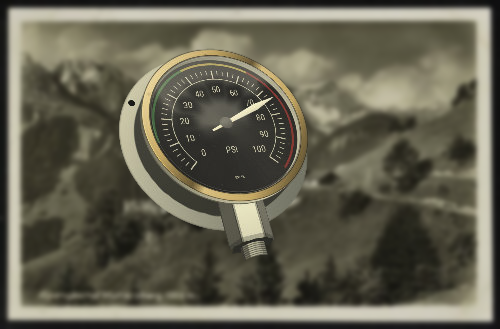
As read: 74
